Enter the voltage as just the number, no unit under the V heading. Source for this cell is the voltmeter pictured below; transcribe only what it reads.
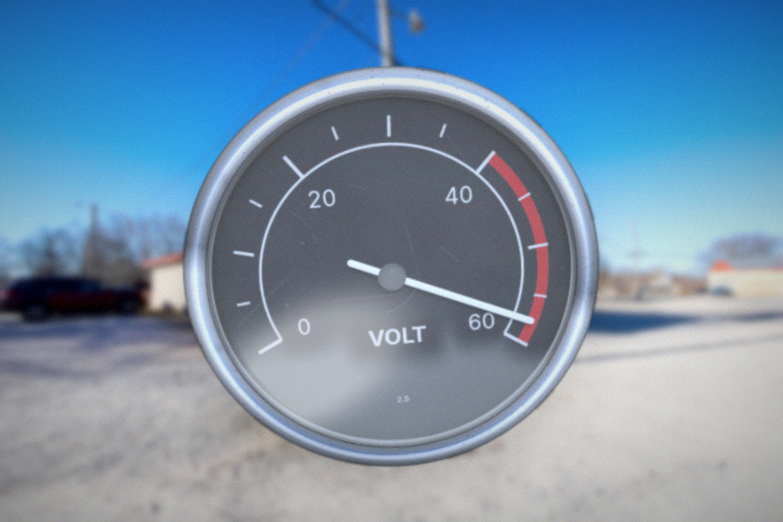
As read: 57.5
